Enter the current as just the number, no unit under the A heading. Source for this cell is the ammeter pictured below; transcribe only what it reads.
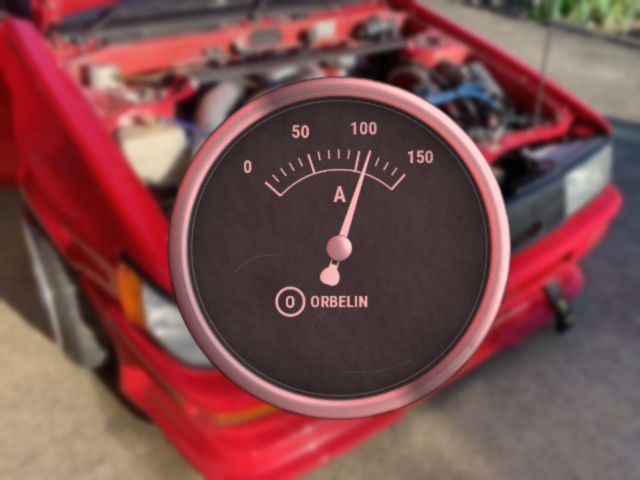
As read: 110
